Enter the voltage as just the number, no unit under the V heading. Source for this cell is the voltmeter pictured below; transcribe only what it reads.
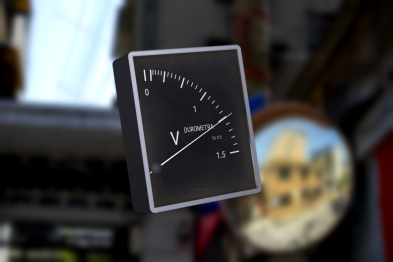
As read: 1.25
